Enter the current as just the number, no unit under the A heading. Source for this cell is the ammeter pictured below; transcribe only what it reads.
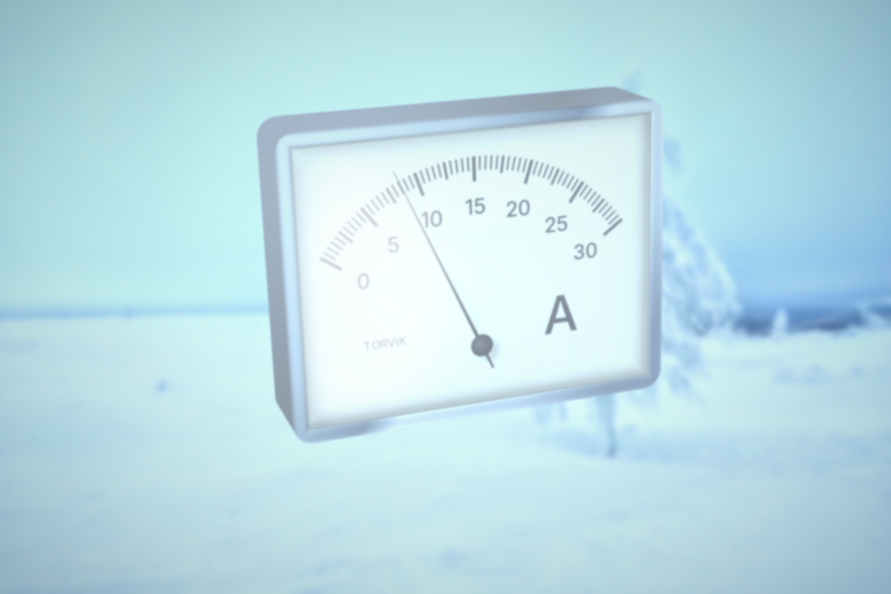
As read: 8.5
